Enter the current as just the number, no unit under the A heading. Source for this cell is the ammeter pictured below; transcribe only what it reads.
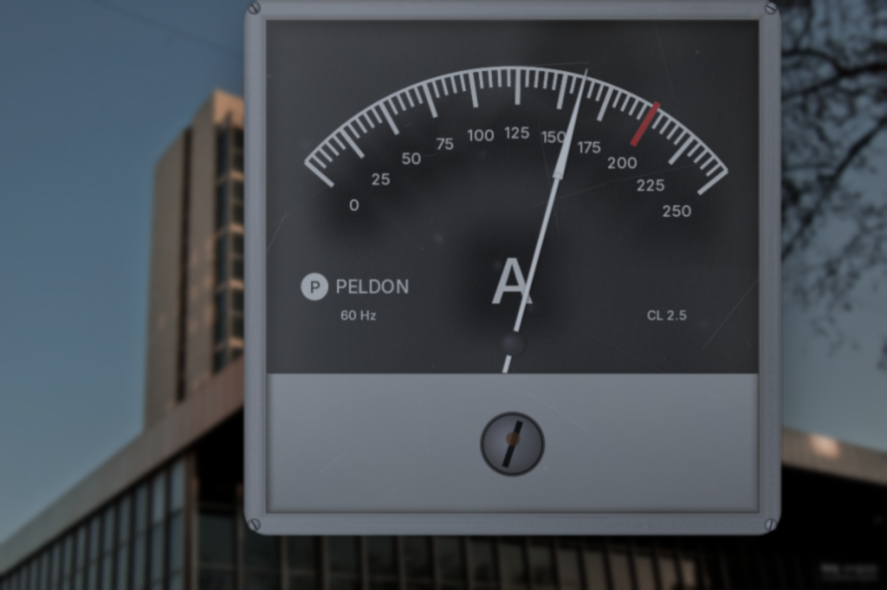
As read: 160
